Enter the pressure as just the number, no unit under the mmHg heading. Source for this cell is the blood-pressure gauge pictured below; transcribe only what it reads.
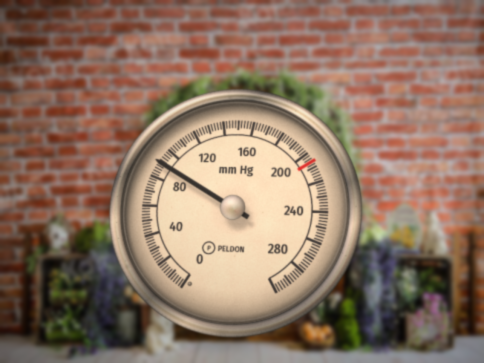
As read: 90
